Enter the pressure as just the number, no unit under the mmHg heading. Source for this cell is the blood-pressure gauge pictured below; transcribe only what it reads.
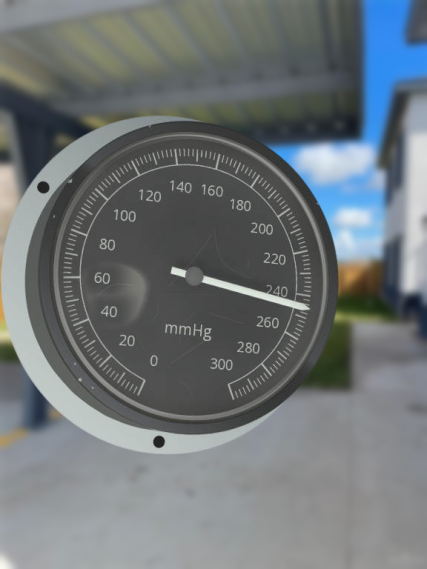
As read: 246
